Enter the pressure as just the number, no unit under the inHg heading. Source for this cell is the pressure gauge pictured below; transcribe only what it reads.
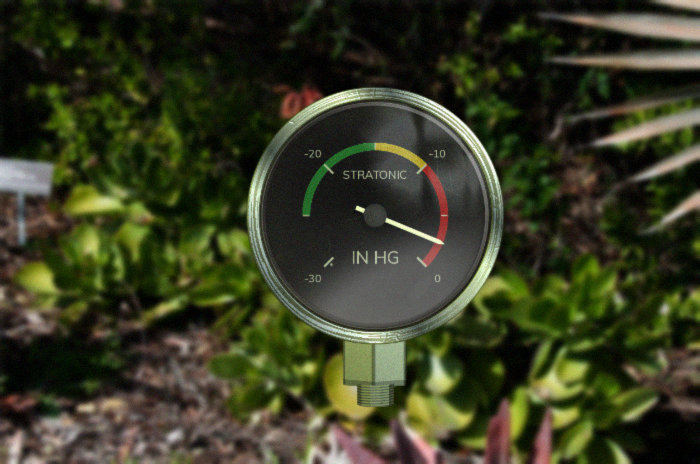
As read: -2.5
